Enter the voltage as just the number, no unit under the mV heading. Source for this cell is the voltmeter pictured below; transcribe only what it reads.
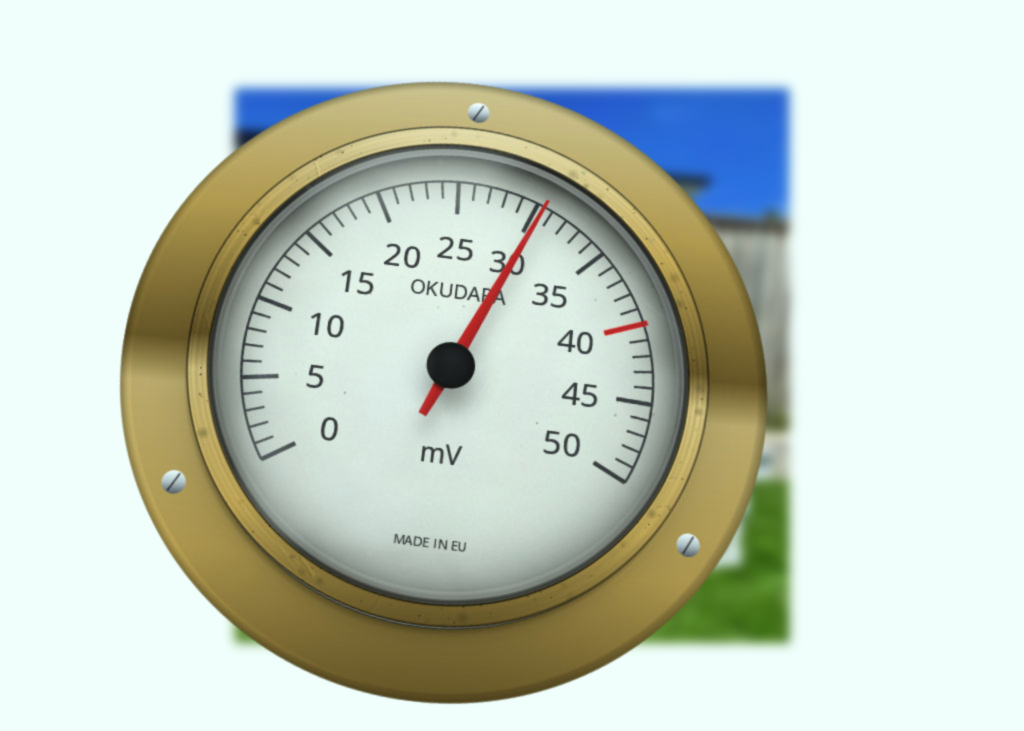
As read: 30.5
